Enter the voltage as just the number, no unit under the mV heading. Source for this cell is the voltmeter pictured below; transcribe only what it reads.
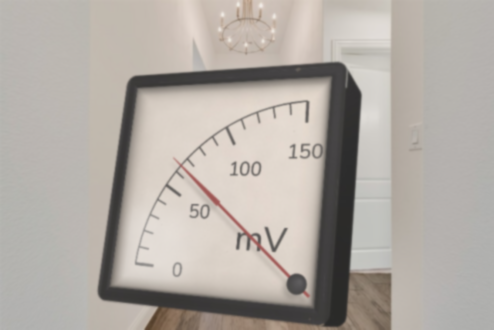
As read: 65
